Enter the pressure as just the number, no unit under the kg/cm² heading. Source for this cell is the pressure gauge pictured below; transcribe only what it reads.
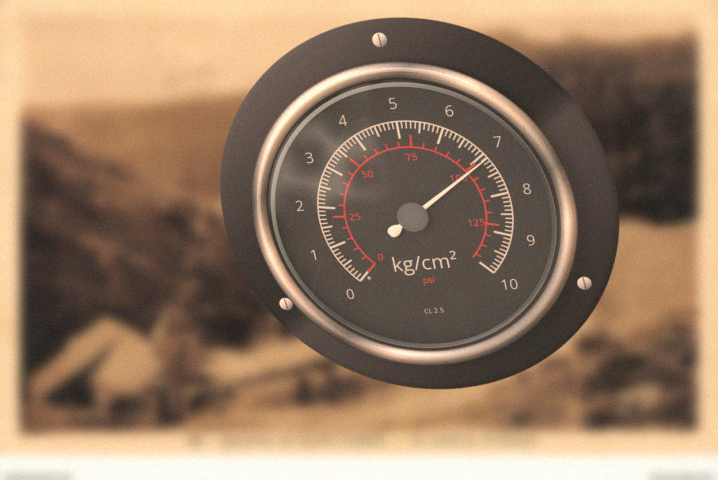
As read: 7.1
